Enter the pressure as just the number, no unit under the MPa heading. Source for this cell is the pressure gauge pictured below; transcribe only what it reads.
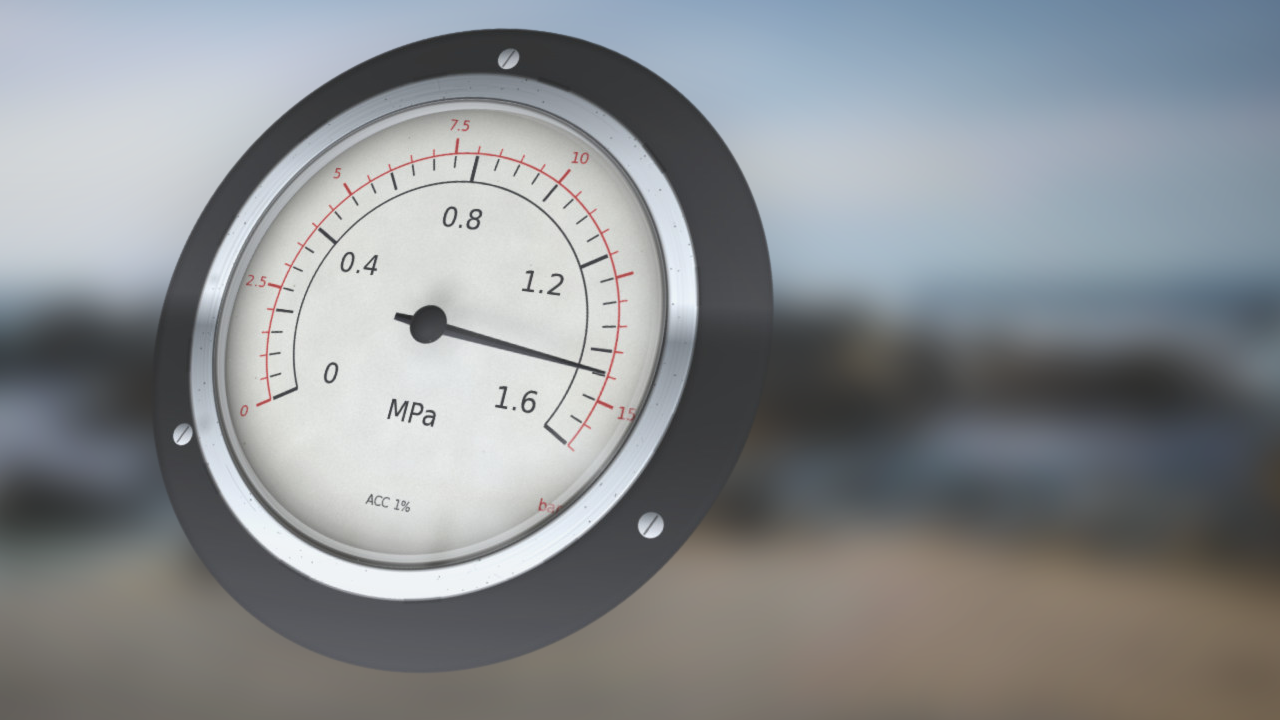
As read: 1.45
